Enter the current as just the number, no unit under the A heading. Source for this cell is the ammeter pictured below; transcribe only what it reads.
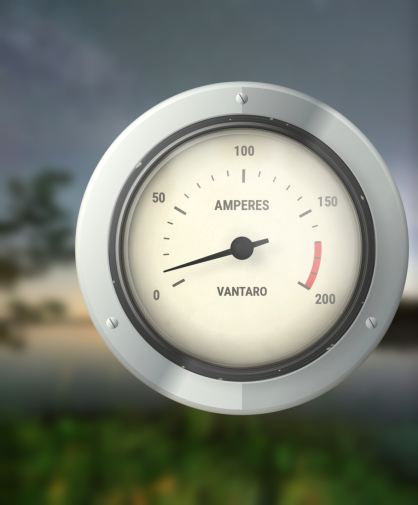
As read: 10
